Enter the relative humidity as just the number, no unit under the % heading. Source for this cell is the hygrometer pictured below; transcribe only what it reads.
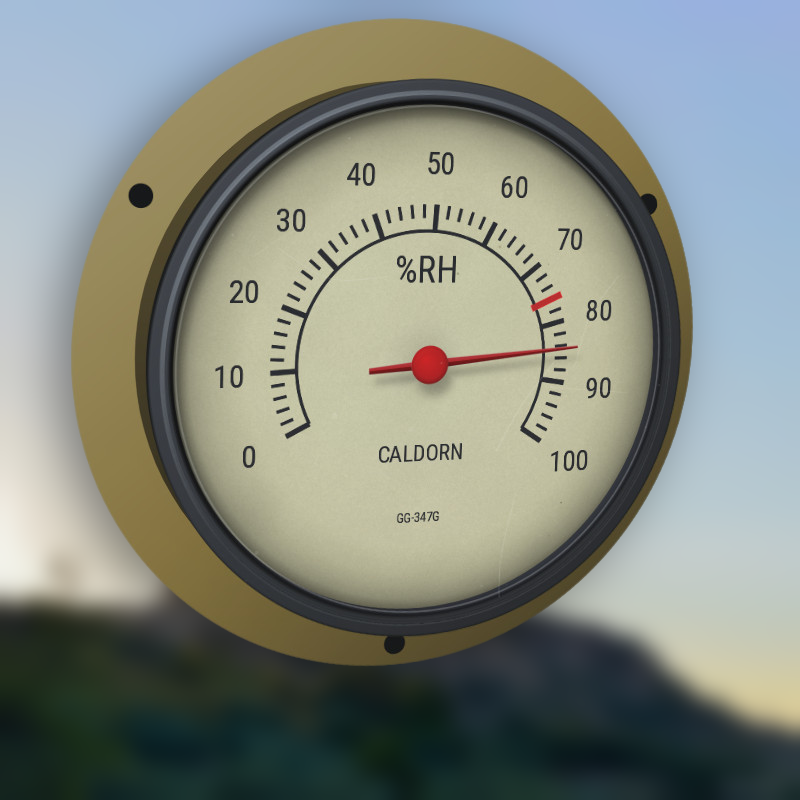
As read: 84
